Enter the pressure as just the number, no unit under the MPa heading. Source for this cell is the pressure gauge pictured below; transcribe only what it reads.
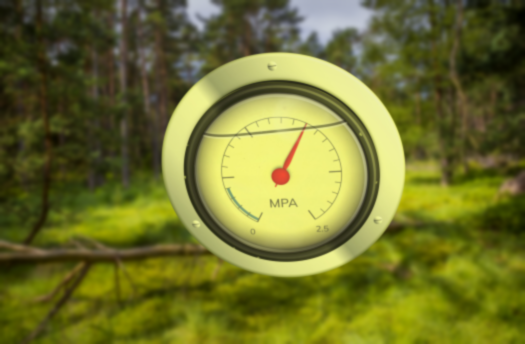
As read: 1.5
